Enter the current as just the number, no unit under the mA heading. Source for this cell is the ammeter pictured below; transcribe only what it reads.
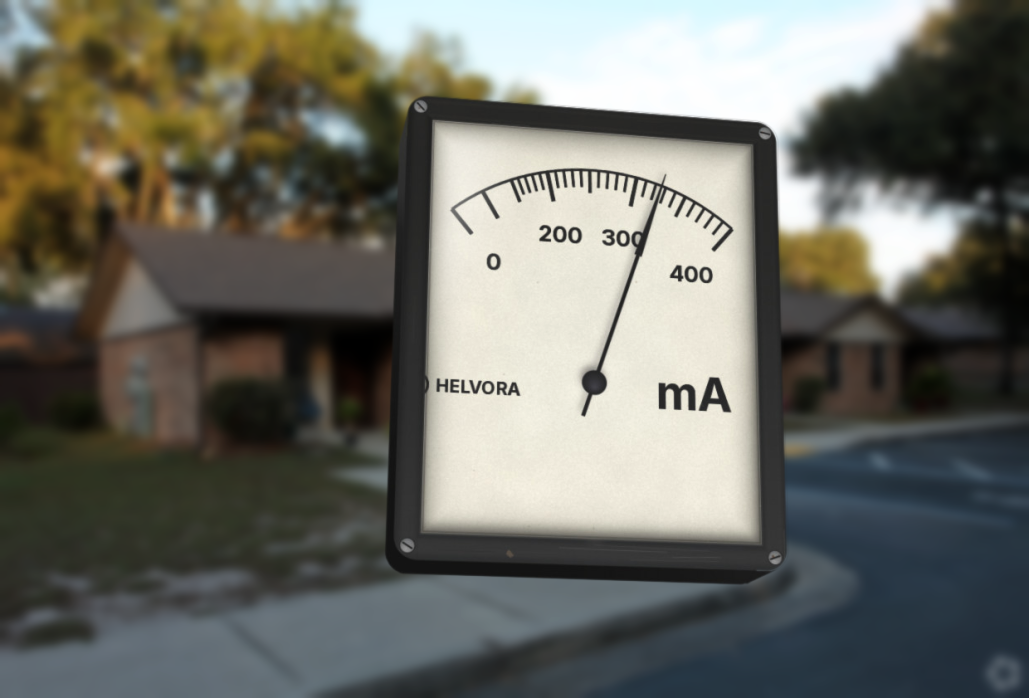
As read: 325
